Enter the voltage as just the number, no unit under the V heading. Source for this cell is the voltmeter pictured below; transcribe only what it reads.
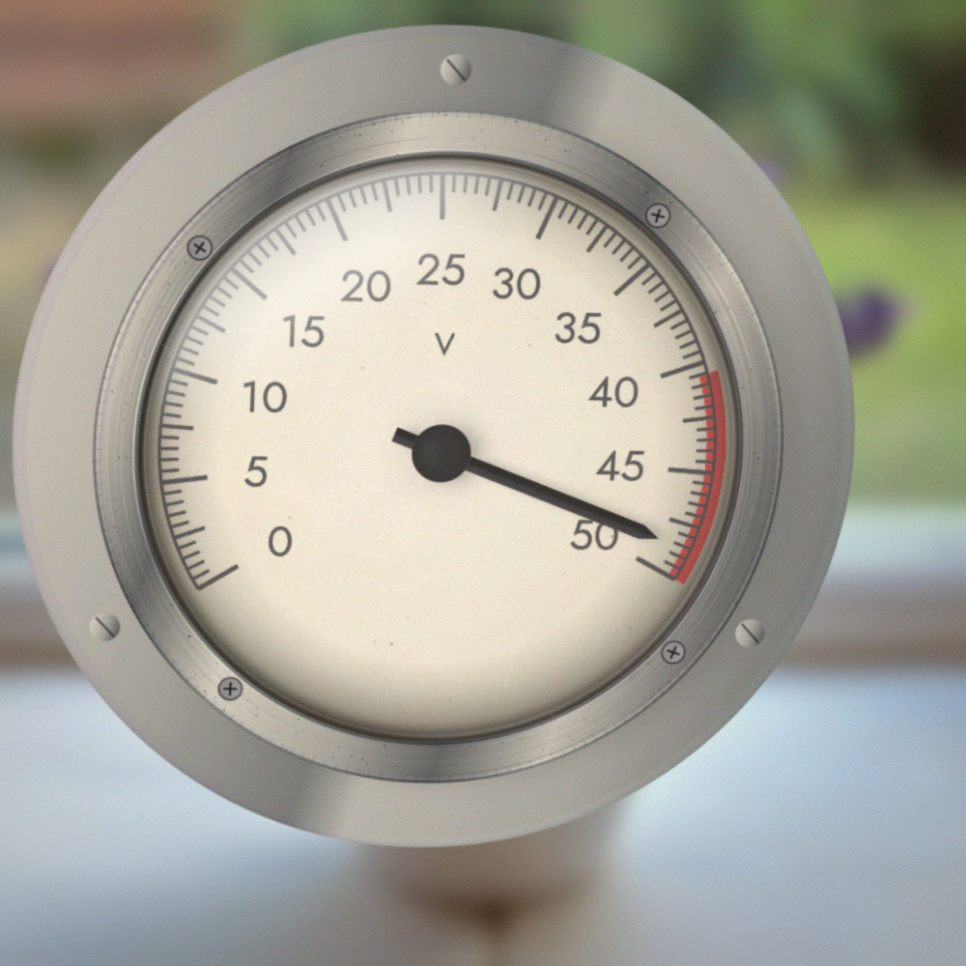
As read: 48.5
